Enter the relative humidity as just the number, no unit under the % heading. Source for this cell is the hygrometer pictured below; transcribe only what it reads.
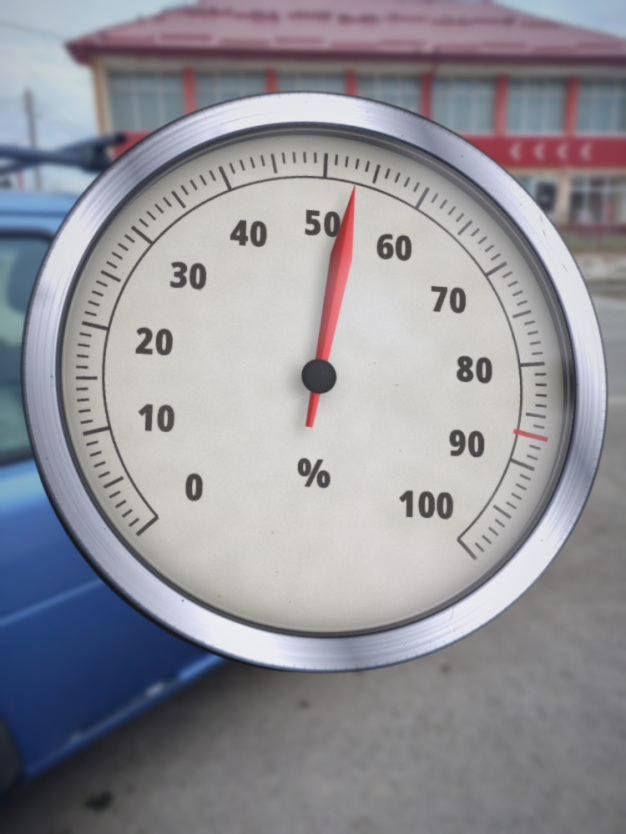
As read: 53
